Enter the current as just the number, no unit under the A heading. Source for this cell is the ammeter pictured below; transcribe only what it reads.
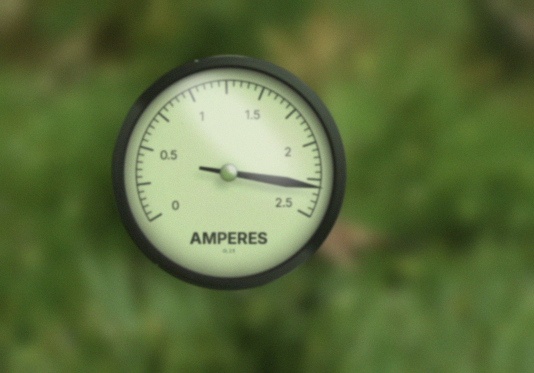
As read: 2.3
